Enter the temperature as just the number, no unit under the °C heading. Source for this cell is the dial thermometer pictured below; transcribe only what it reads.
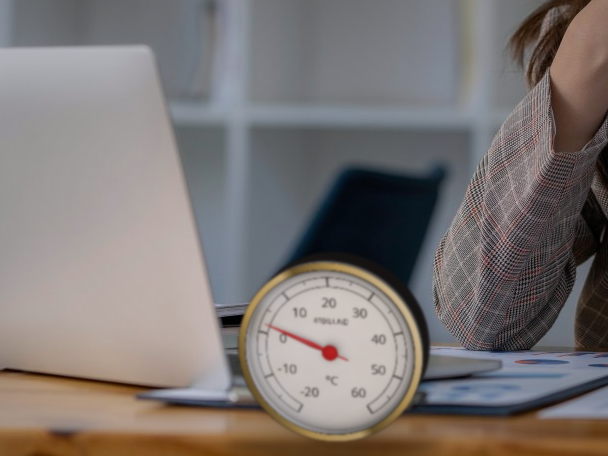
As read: 2.5
